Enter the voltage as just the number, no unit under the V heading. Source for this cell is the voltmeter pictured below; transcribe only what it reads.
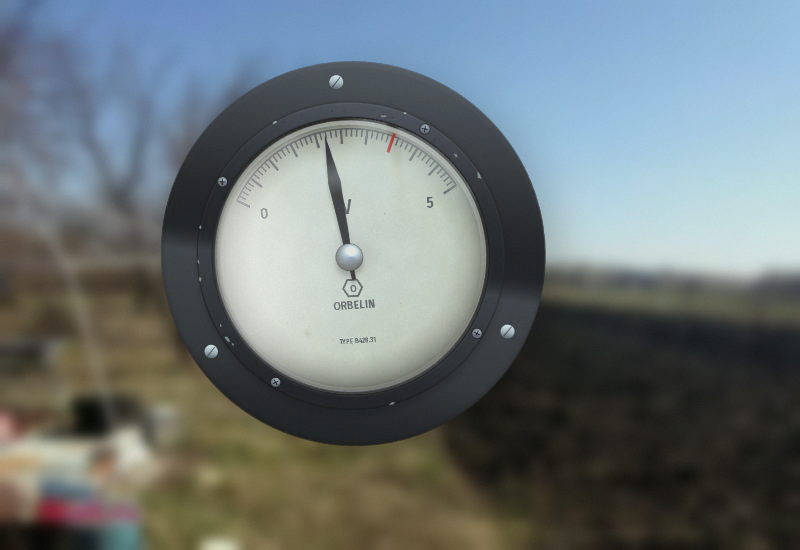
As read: 2.2
